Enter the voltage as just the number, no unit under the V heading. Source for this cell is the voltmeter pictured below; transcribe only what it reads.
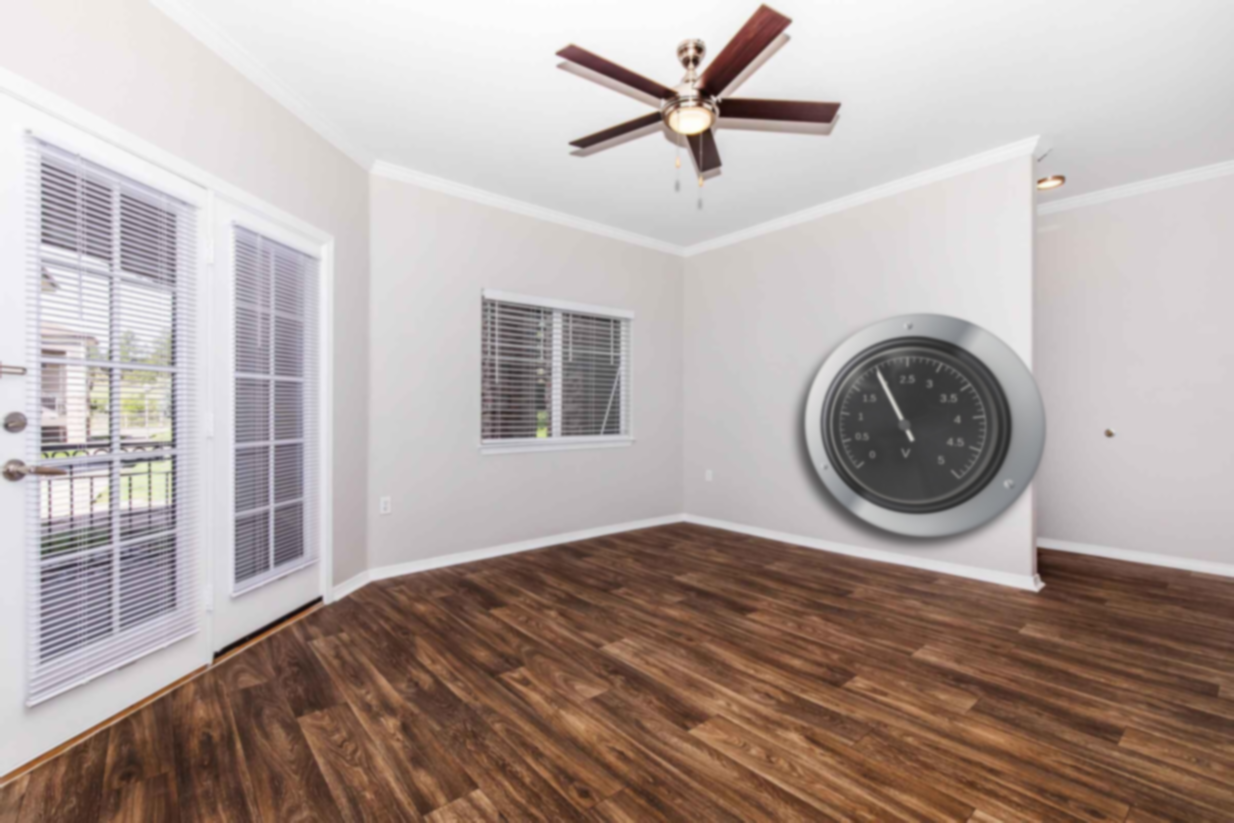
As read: 2
